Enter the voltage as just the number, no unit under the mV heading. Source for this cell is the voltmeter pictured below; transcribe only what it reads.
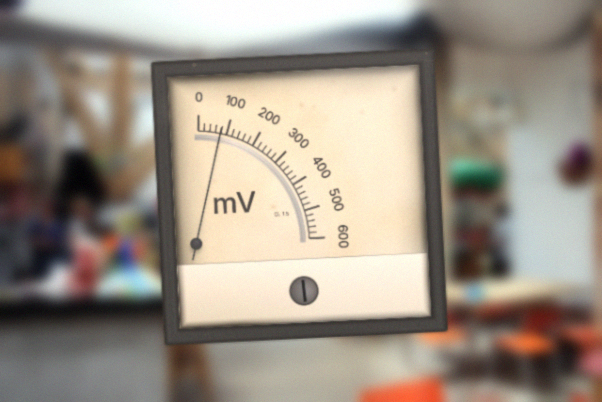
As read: 80
